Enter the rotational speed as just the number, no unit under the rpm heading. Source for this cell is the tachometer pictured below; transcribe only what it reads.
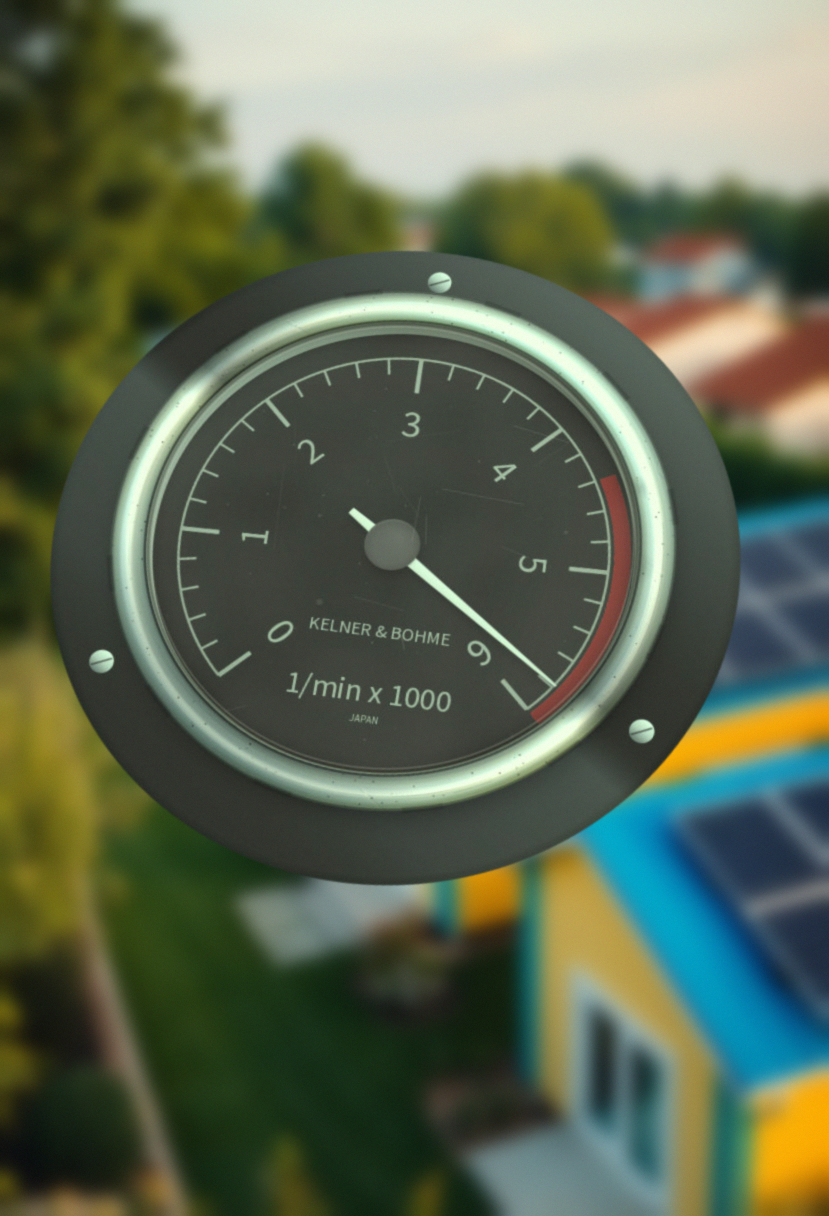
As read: 5800
